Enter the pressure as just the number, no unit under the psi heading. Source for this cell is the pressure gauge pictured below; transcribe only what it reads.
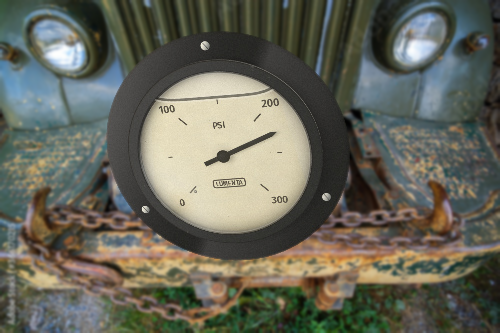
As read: 225
